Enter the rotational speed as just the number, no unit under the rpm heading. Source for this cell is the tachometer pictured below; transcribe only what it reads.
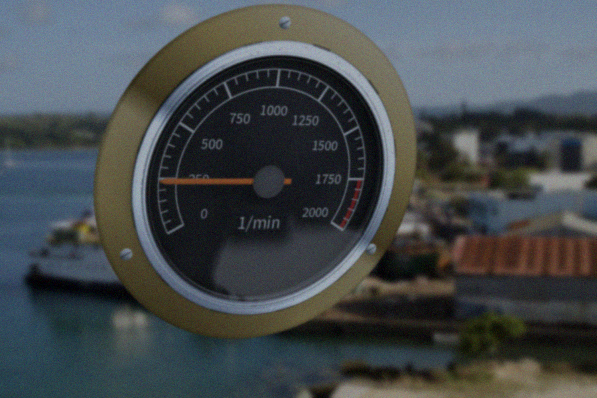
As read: 250
